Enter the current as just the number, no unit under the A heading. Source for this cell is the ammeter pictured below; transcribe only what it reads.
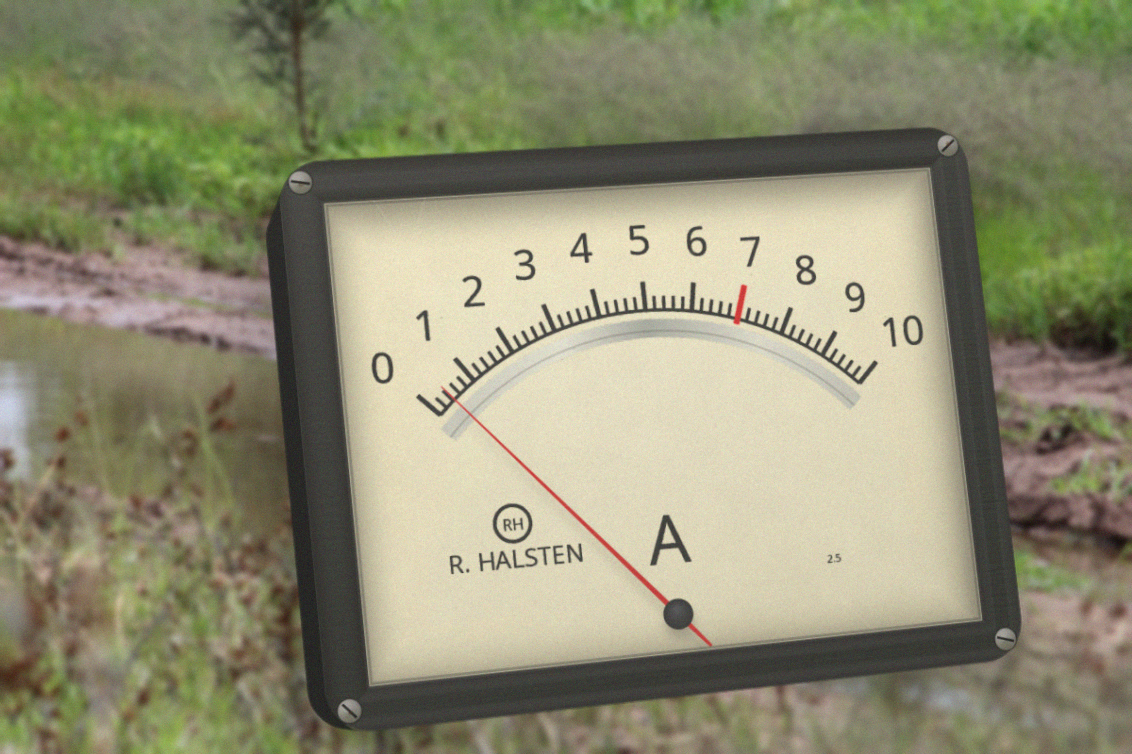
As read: 0.4
